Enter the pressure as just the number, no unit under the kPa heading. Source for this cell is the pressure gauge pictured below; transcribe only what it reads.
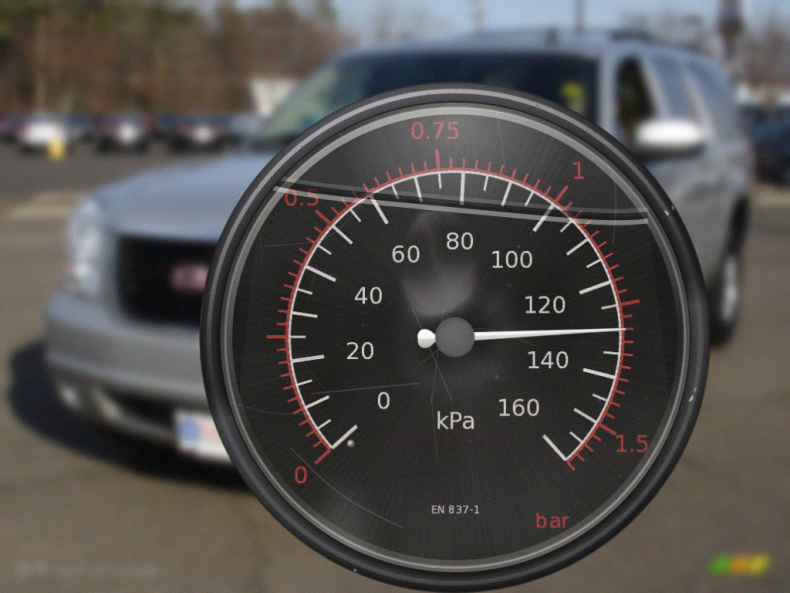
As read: 130
